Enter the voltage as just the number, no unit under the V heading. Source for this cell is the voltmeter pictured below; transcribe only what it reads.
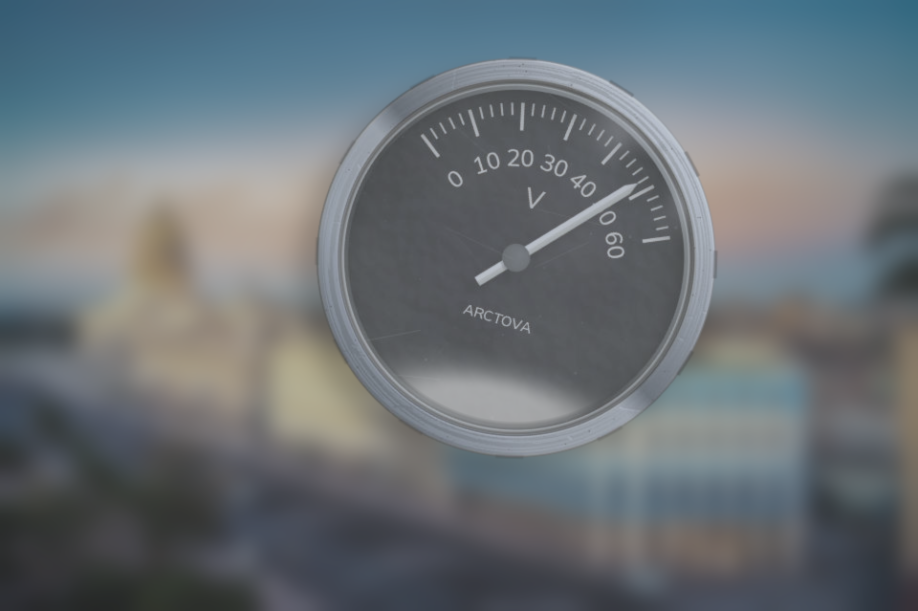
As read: 48
